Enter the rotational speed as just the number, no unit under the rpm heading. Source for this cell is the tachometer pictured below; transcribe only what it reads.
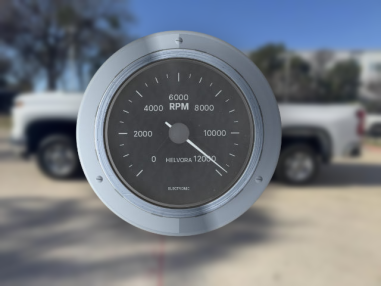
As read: 11750
